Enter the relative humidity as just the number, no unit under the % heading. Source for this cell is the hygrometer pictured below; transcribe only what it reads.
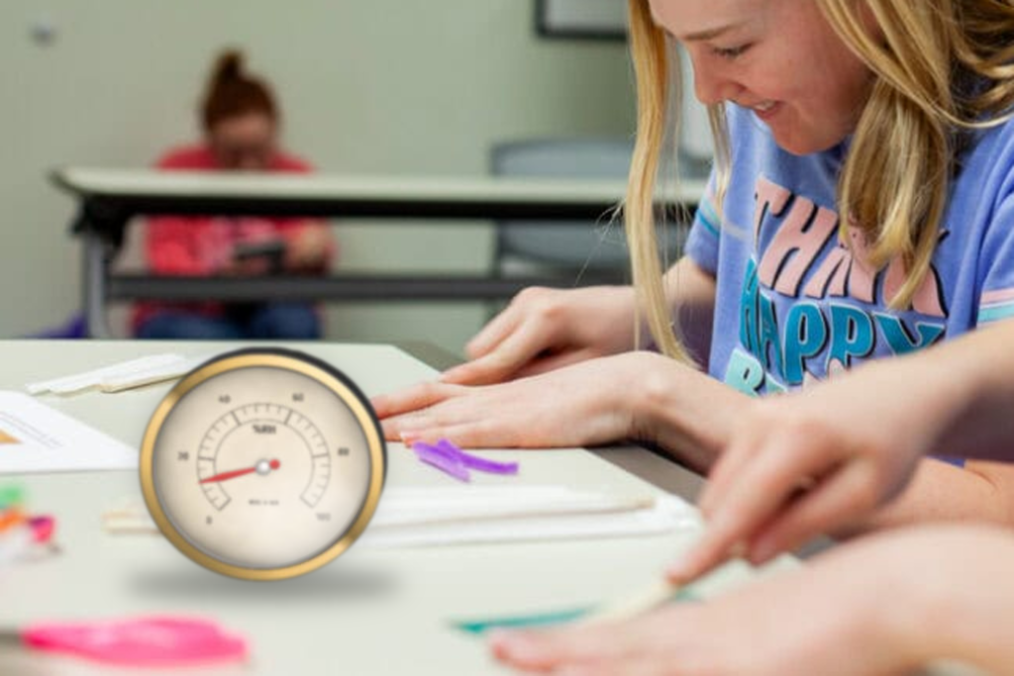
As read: 12
